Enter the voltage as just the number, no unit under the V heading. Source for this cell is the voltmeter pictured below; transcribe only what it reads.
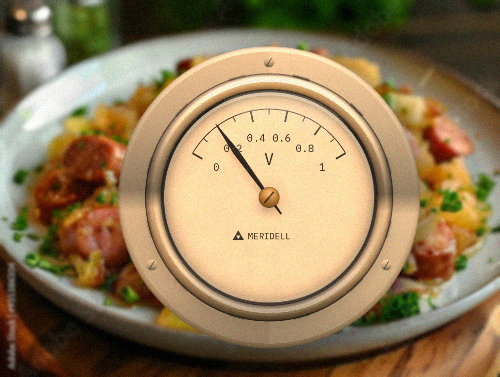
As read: 0.2
